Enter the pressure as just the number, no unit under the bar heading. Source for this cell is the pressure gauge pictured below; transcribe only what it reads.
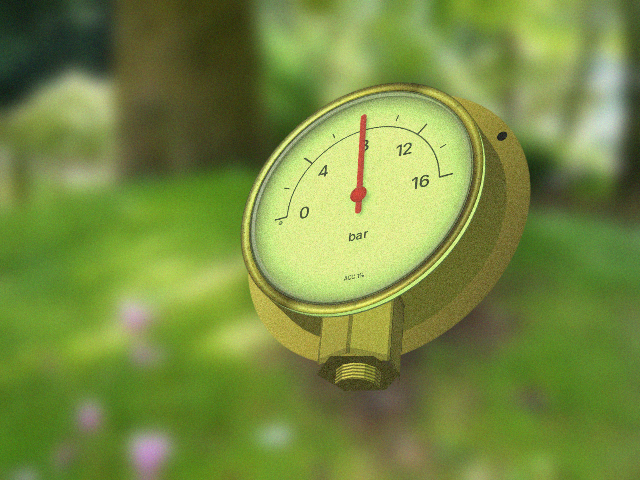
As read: 8
